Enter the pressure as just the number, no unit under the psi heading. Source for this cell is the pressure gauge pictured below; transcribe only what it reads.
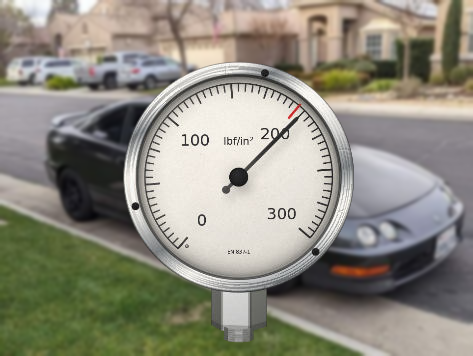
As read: 205
